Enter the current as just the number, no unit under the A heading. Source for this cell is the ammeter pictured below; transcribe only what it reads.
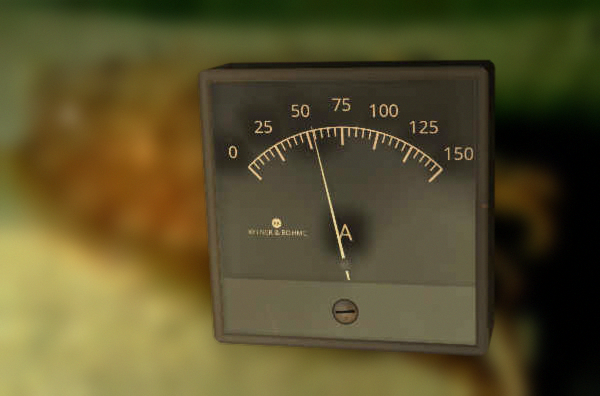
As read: 55
